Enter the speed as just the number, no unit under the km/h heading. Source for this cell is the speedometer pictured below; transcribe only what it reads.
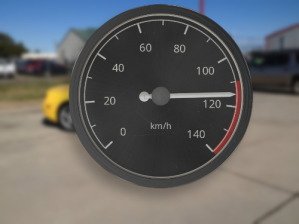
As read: 115
